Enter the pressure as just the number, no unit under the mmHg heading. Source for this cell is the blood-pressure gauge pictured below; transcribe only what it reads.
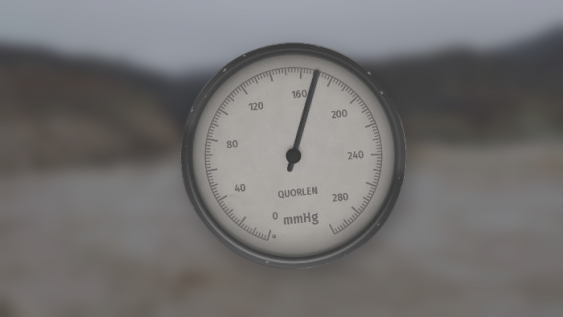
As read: 170
